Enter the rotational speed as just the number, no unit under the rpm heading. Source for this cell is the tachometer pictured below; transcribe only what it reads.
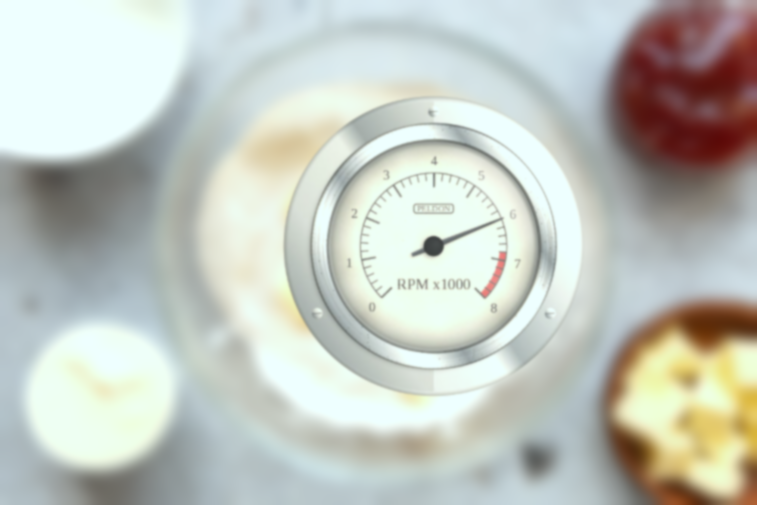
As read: 6000
